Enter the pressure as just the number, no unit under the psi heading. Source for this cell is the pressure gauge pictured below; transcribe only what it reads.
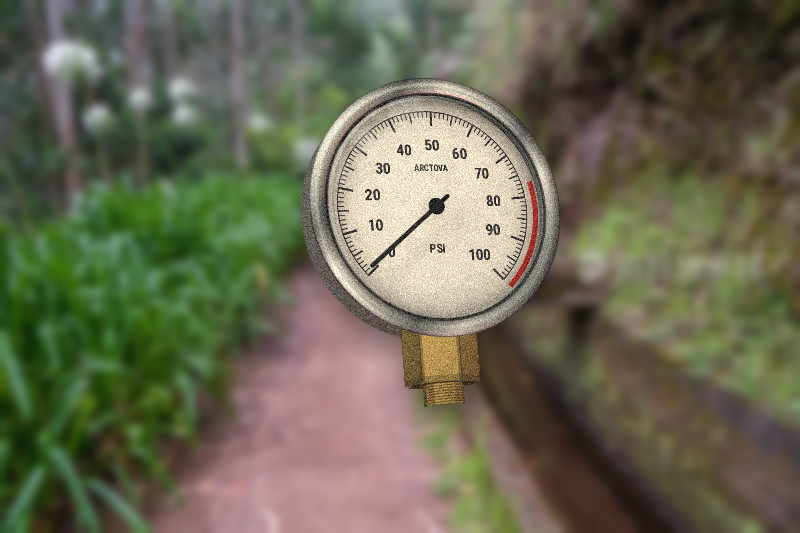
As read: 1
